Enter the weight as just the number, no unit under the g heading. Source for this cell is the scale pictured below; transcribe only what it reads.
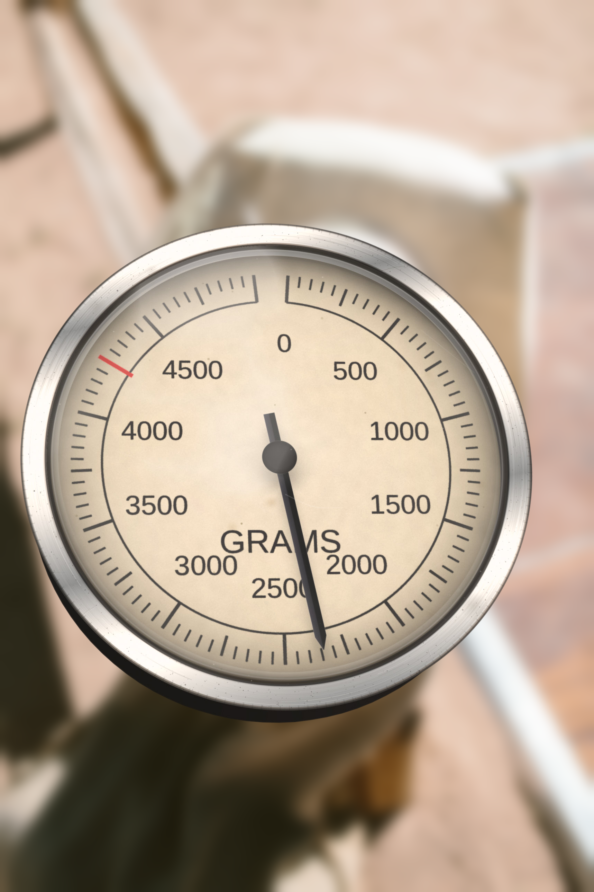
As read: 2350
